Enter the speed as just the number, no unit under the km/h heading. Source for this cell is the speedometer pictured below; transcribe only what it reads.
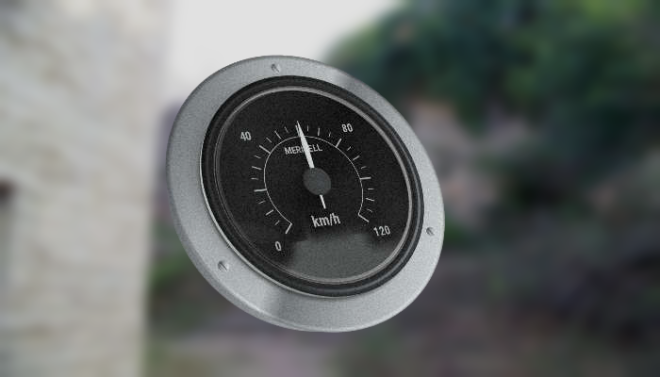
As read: 60
